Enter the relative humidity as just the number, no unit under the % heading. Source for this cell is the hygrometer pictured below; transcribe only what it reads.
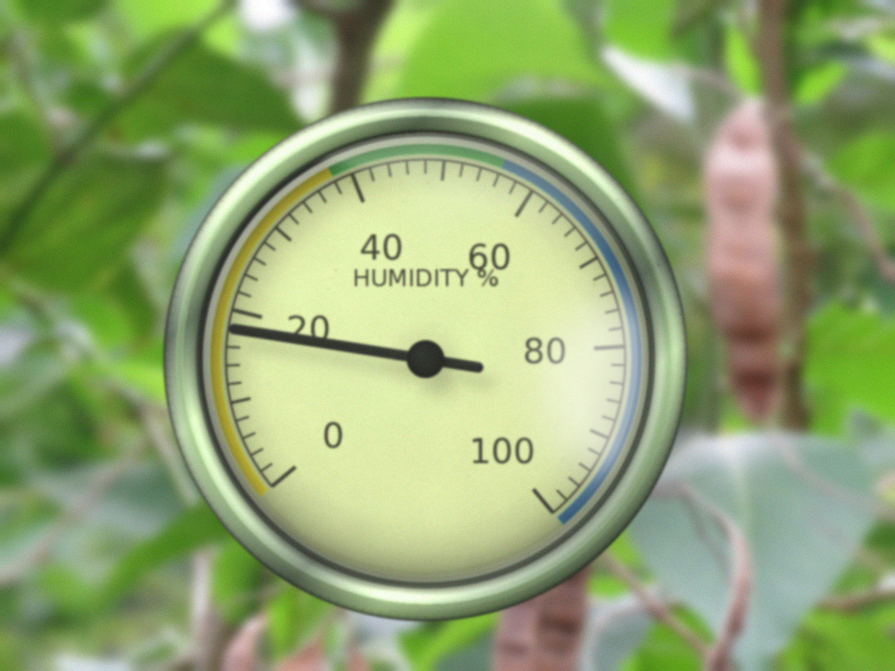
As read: 18
